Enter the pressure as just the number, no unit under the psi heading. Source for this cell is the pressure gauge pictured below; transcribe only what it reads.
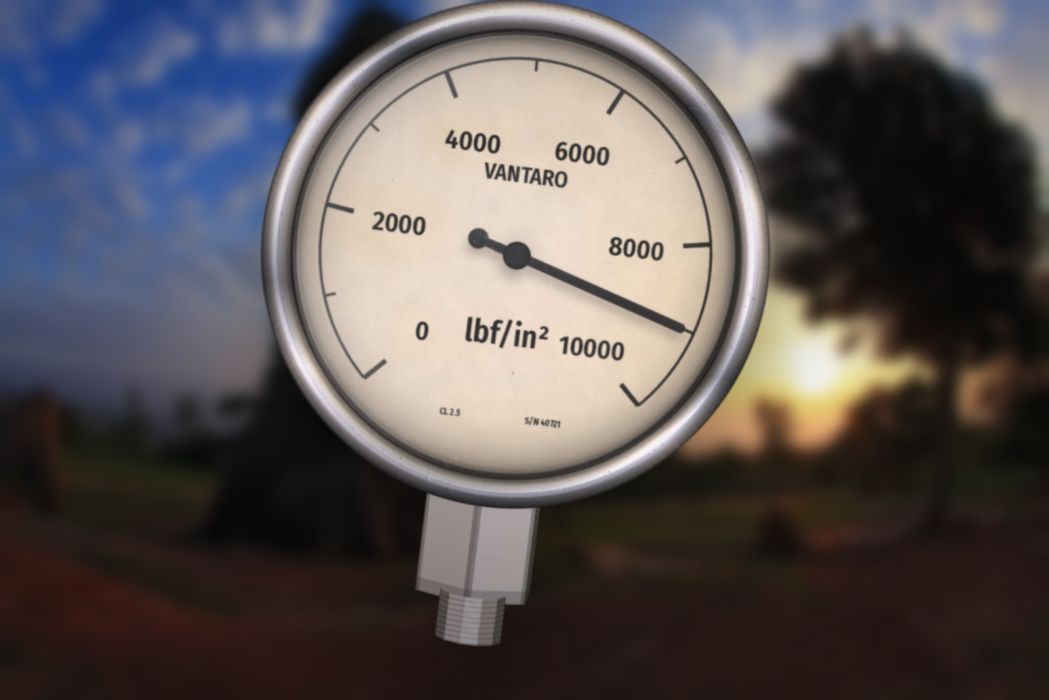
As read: 9000
